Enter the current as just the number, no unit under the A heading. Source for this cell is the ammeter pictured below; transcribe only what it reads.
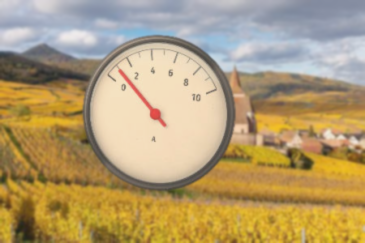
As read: 1
